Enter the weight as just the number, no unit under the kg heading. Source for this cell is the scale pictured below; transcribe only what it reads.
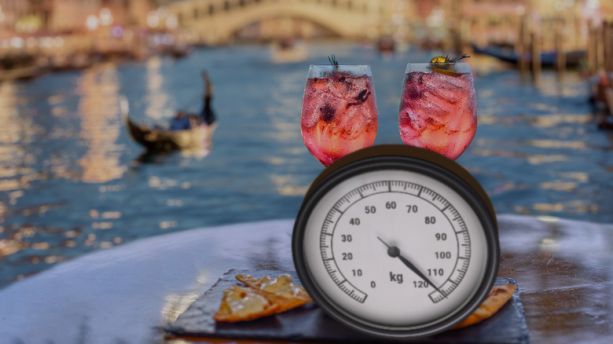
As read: 115
